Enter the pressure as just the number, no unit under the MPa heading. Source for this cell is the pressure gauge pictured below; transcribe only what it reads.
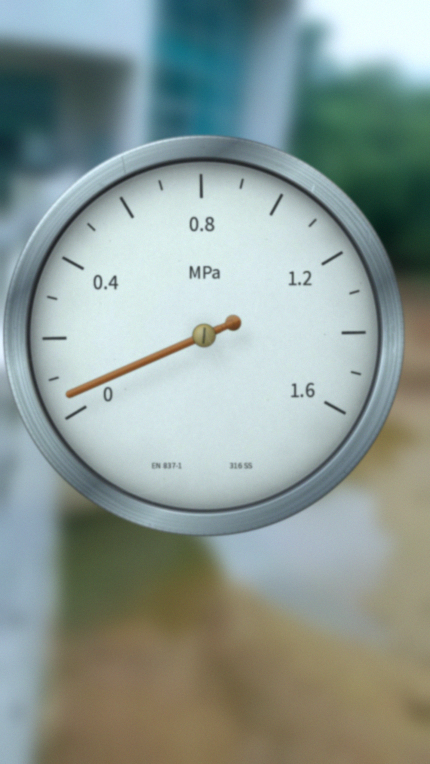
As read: 0.05
